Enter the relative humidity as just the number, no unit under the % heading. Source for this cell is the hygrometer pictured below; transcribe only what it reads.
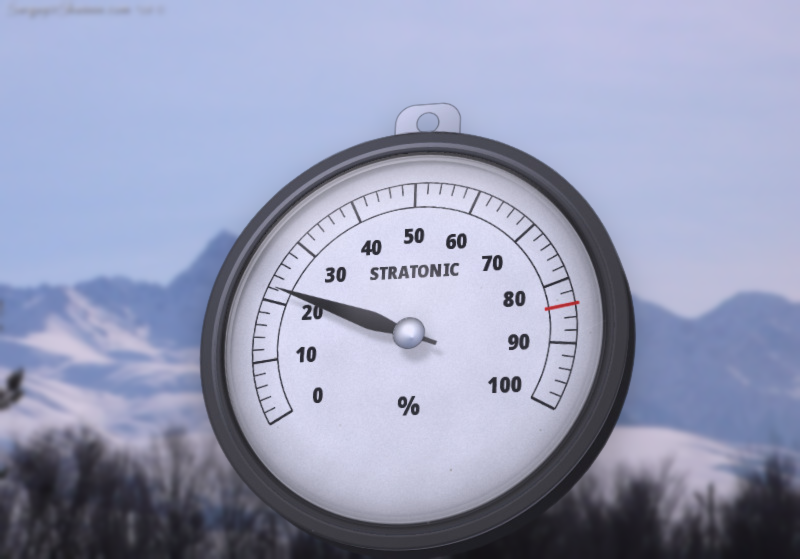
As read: 22
